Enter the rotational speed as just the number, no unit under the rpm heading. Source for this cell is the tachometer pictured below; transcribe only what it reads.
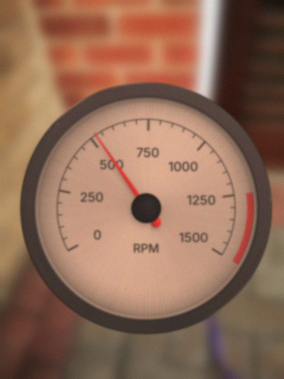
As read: 525
